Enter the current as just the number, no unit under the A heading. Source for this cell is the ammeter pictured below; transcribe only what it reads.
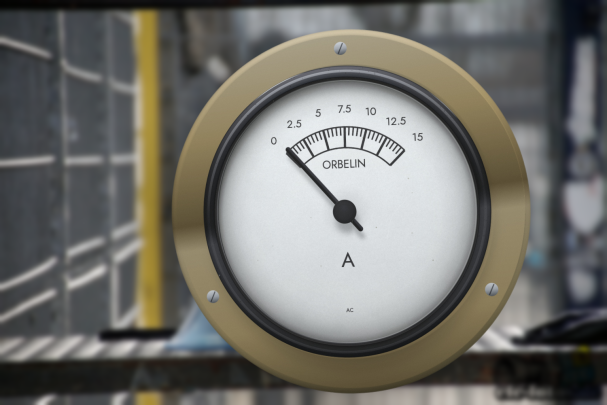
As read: 0.5
